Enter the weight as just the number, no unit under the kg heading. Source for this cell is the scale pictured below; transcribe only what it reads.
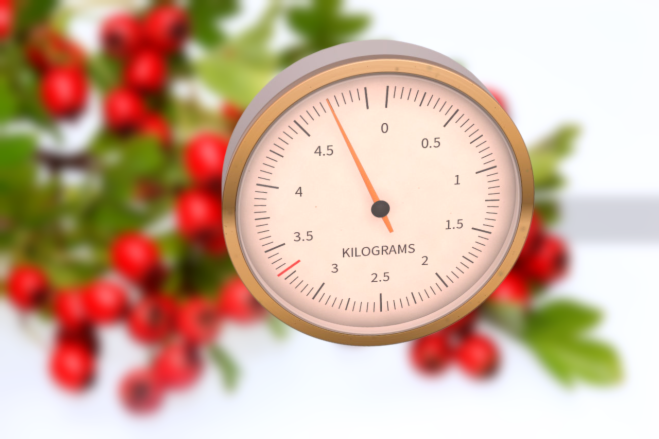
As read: 4.75
